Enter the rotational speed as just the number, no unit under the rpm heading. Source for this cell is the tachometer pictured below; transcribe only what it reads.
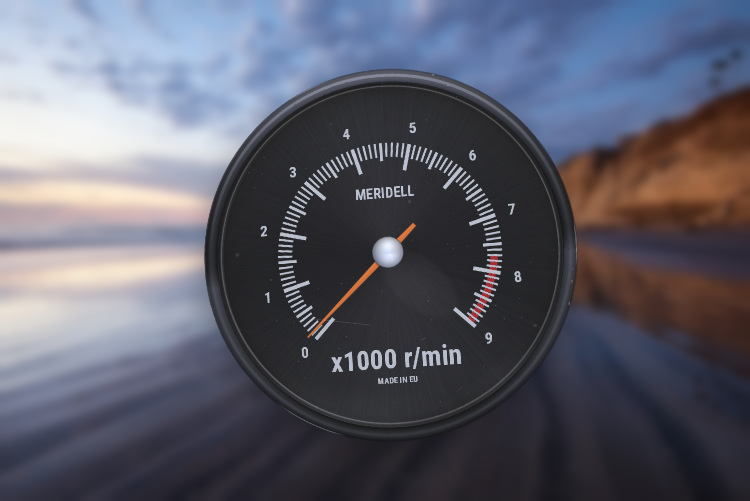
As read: 100
